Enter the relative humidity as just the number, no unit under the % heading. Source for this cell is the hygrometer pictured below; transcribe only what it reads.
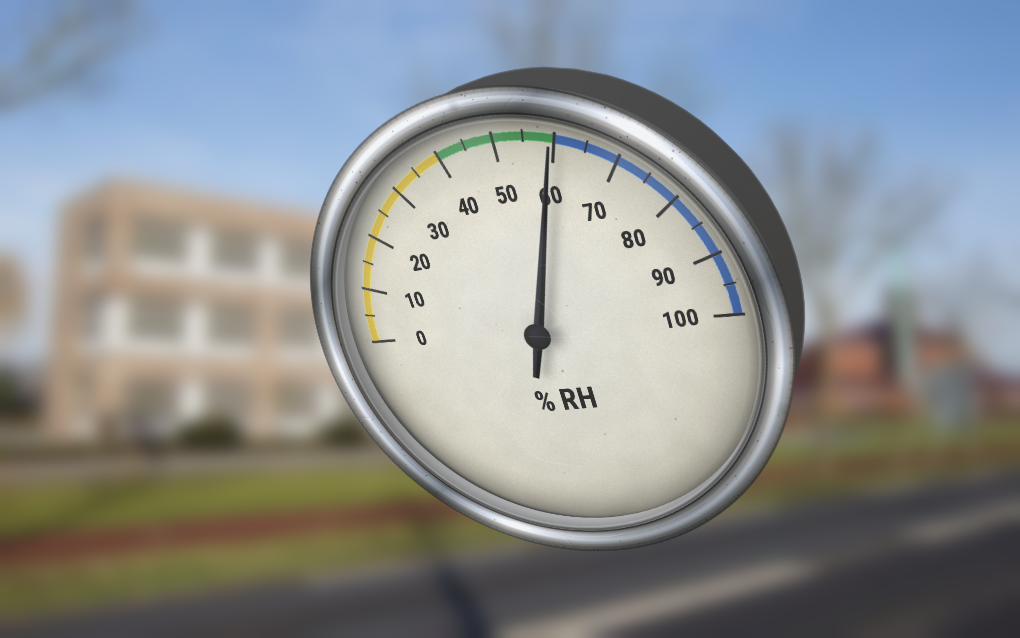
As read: 60
